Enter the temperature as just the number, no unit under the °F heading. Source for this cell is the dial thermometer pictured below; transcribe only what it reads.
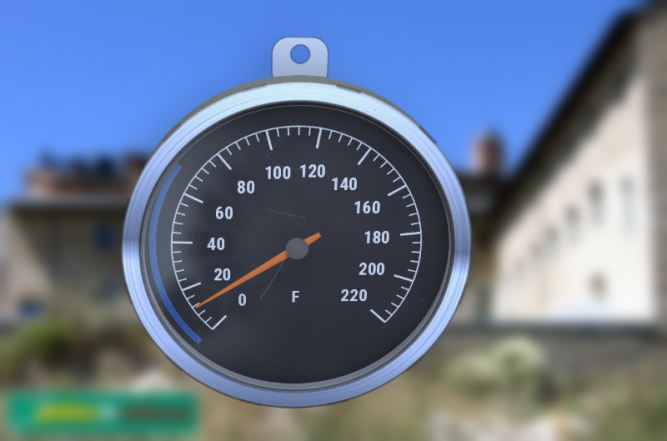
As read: 12
